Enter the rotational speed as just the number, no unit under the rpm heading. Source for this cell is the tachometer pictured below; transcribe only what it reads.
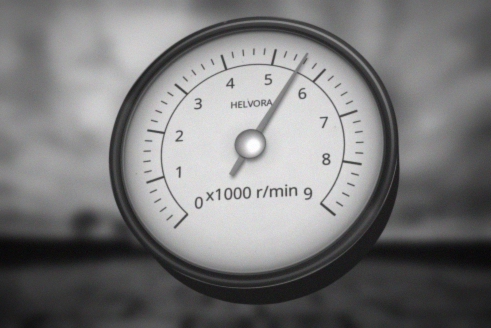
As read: 5600
